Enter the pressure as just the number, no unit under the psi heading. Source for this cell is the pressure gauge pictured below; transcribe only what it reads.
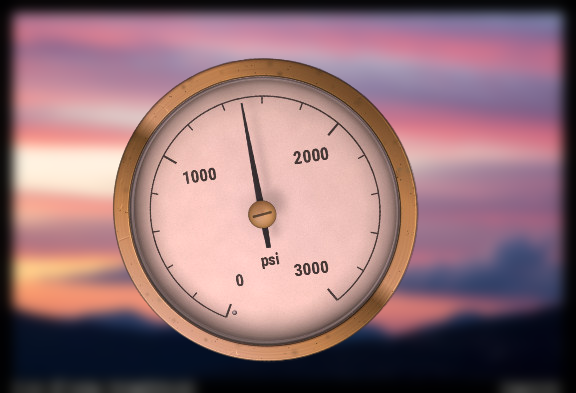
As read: 1500
